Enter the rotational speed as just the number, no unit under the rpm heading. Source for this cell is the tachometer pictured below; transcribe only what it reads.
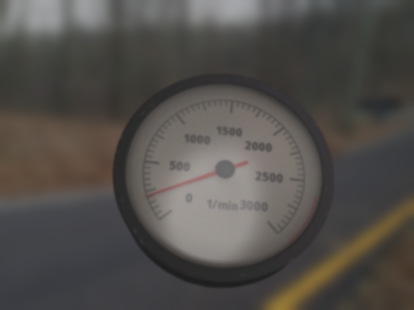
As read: 200
